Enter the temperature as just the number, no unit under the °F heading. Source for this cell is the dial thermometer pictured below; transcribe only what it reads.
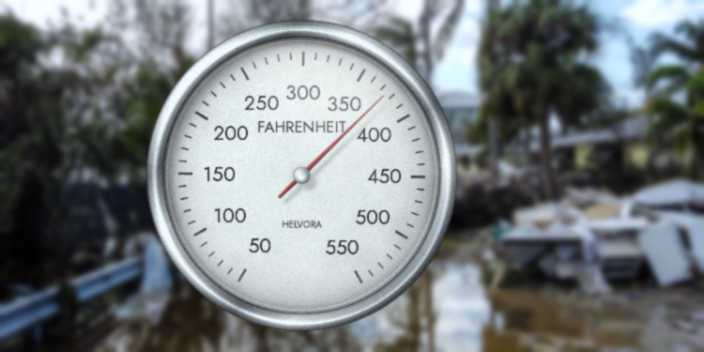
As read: 375
